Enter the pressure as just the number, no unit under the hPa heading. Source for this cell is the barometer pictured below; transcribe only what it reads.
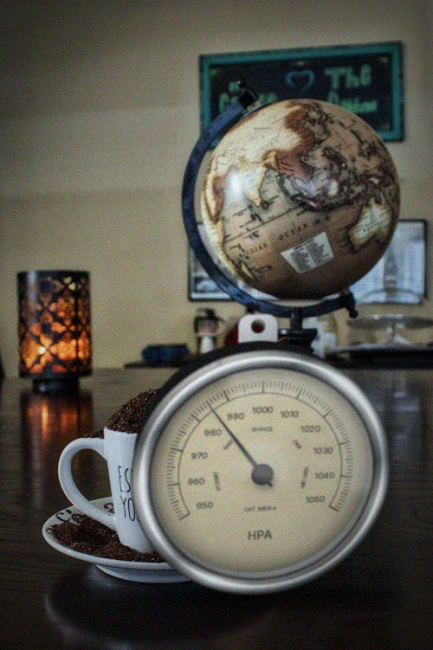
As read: 985
